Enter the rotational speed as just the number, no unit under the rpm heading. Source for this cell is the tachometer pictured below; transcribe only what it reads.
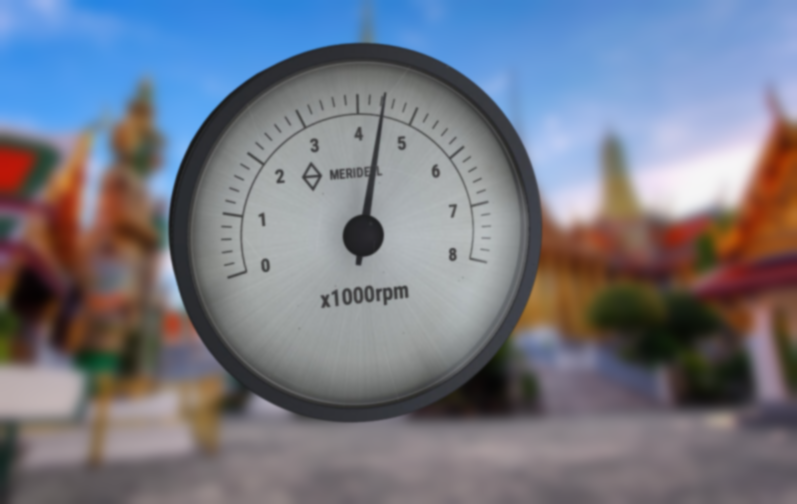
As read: 4400
